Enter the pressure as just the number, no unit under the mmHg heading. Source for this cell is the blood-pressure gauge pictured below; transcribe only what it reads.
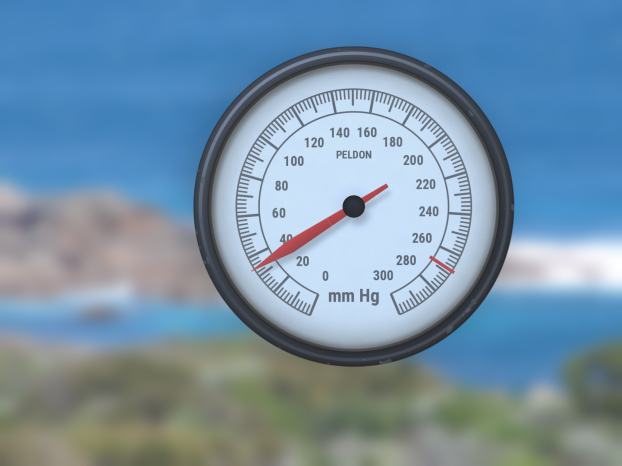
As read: 34
